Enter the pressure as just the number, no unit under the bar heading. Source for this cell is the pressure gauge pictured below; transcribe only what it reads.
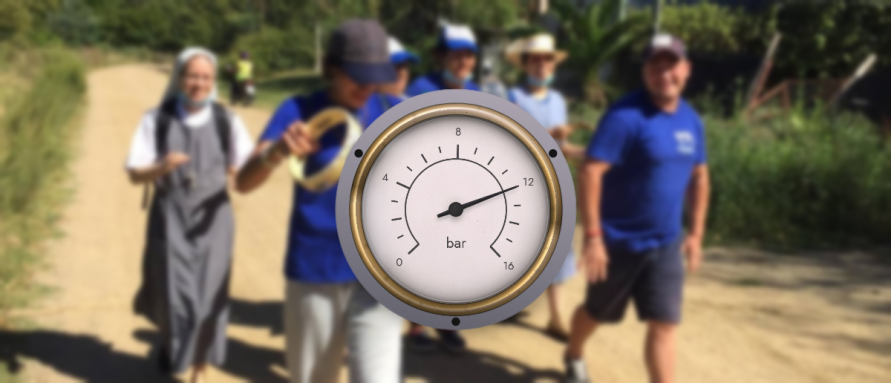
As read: 12
